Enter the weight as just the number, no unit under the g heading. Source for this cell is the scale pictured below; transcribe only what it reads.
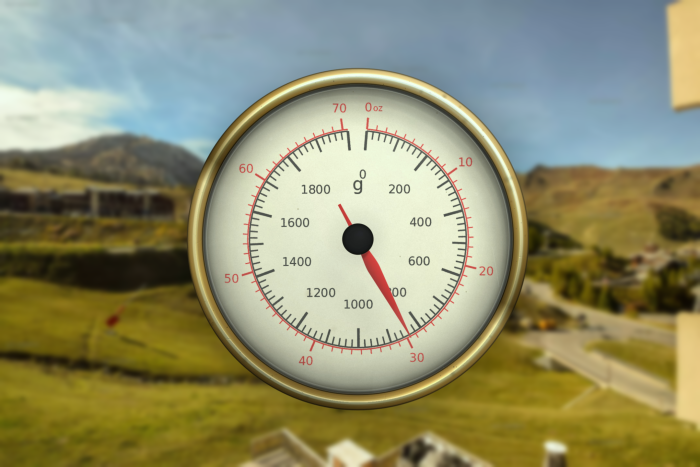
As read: 840
